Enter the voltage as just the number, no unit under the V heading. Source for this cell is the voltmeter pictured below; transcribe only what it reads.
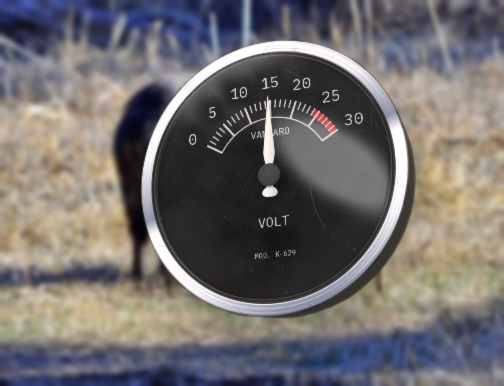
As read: 15
